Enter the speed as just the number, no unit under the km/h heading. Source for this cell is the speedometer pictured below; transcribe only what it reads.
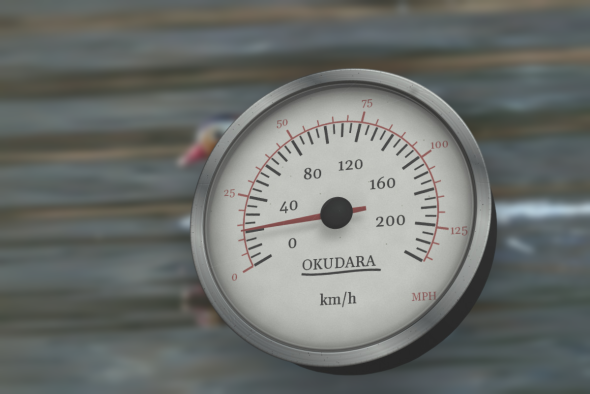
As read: 20
